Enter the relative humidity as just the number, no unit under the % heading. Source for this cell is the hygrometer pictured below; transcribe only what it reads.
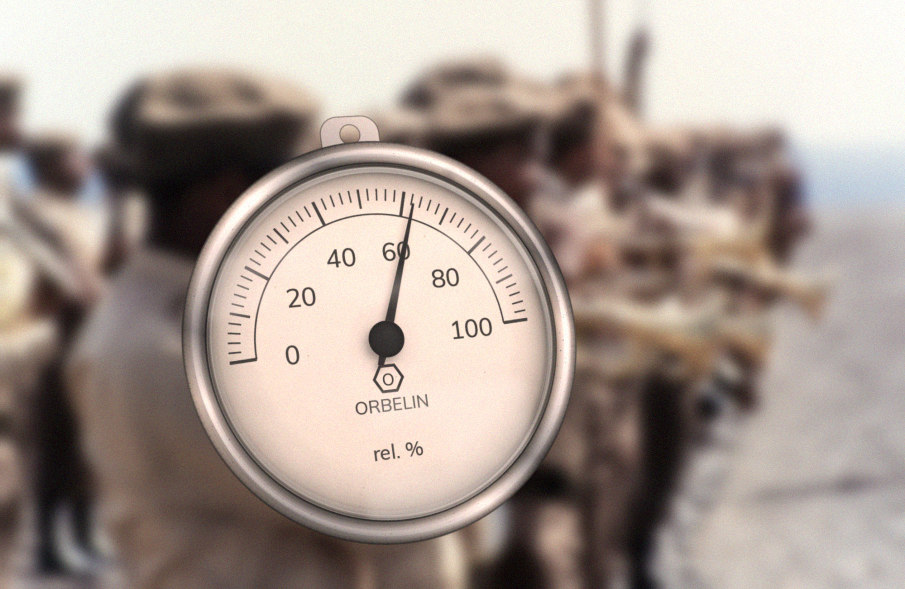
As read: 62
